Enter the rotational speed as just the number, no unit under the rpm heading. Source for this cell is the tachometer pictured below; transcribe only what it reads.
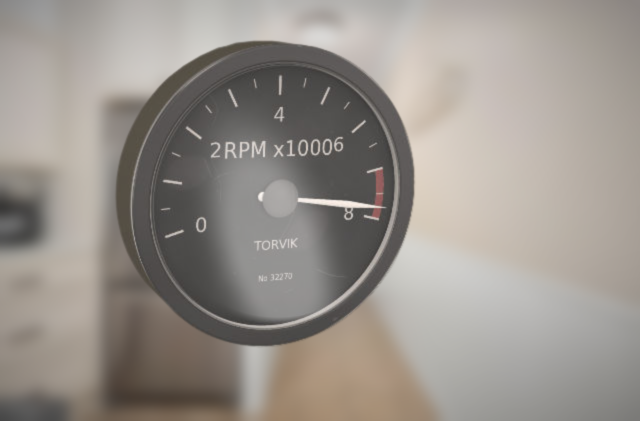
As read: 7750
